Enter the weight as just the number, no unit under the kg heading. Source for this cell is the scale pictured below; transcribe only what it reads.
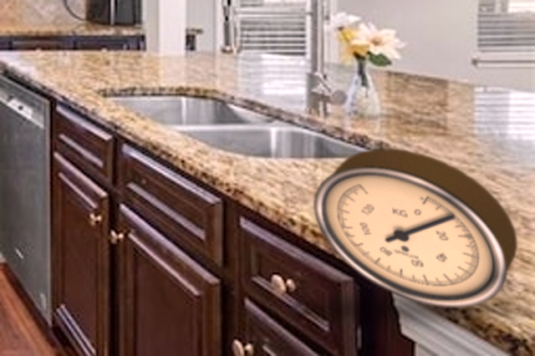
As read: 10
